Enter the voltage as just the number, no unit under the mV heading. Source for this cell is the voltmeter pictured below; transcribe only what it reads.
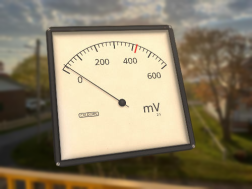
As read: 20
